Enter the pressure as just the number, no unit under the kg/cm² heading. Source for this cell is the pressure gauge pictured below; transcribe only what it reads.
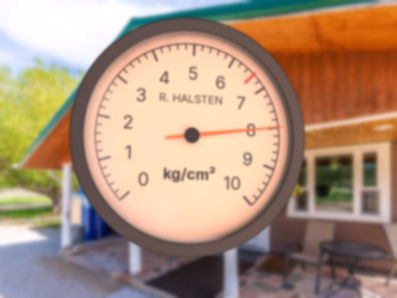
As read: 8
